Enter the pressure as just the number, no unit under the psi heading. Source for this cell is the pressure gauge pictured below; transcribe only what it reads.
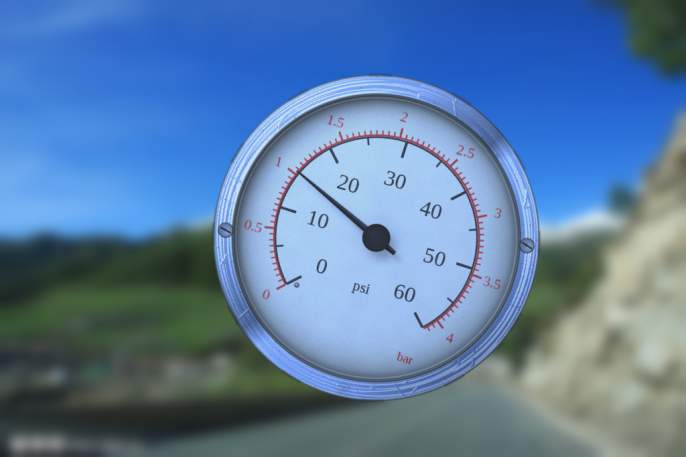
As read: 15
